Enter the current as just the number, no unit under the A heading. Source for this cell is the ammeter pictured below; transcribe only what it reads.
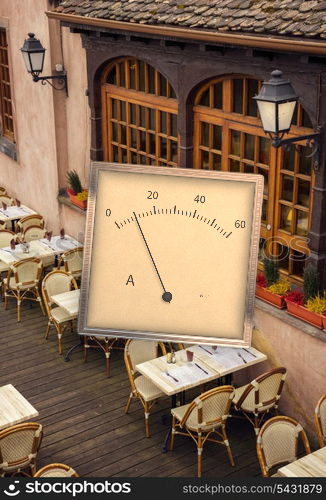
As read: 10
